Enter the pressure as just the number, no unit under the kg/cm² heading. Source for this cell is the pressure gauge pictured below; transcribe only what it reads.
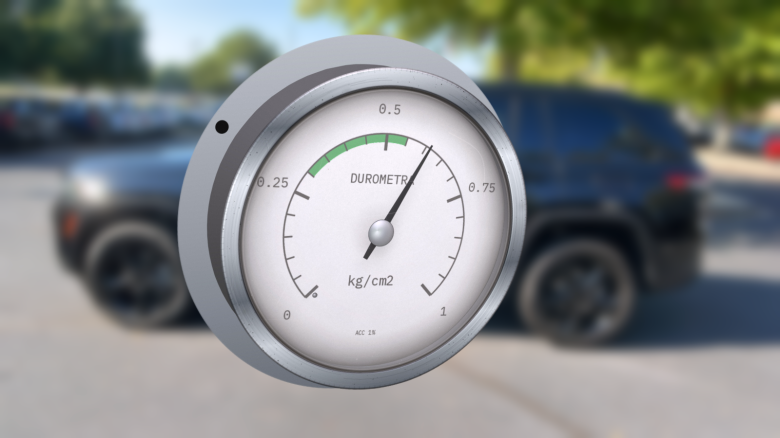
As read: 0.6
